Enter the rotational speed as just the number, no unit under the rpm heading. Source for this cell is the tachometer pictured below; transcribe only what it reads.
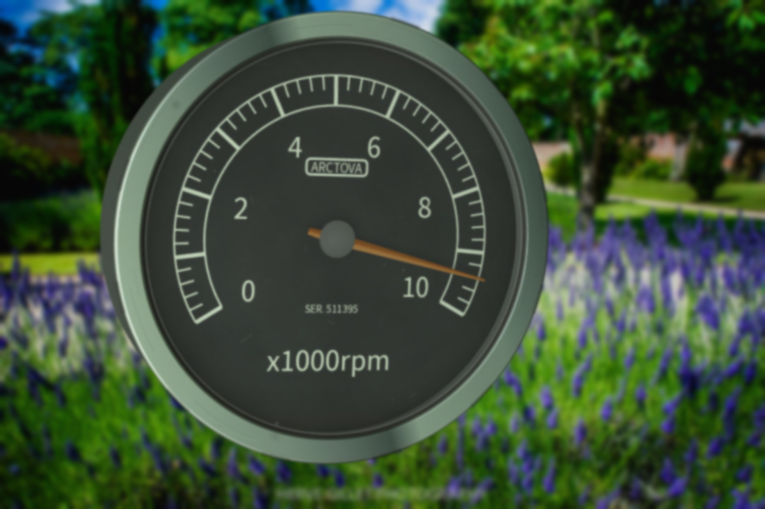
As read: 9400
